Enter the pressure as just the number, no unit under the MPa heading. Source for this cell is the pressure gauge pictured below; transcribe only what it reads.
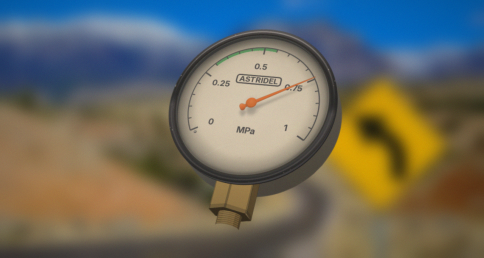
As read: 0.75
